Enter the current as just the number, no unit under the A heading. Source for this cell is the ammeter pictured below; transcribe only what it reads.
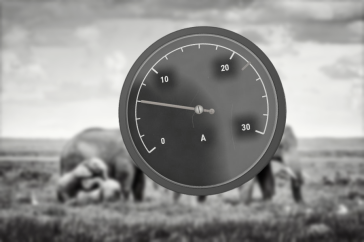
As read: 6
